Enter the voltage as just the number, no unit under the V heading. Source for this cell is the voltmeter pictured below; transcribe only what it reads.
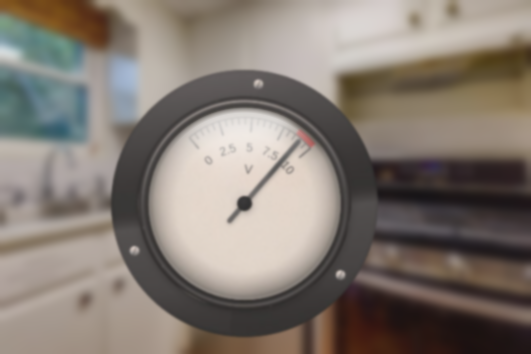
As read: 9
